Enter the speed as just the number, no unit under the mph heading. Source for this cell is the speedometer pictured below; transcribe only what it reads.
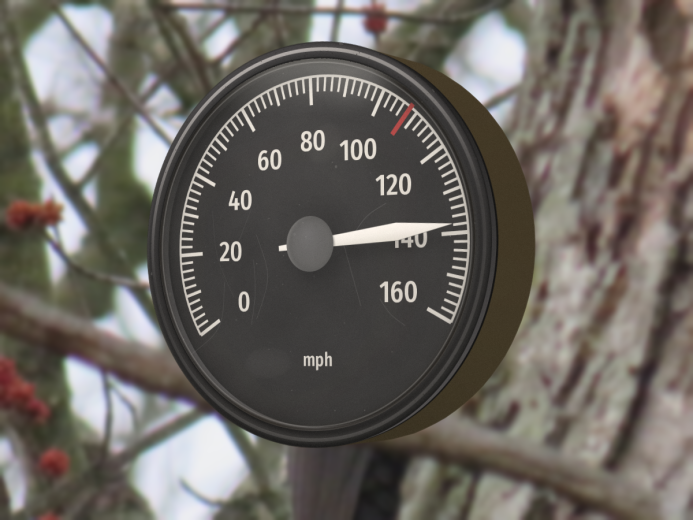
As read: 138
